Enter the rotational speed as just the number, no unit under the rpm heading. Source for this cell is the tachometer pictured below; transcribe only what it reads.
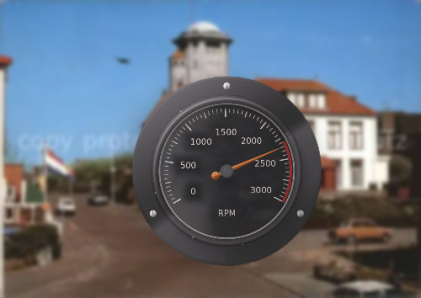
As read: 2350
